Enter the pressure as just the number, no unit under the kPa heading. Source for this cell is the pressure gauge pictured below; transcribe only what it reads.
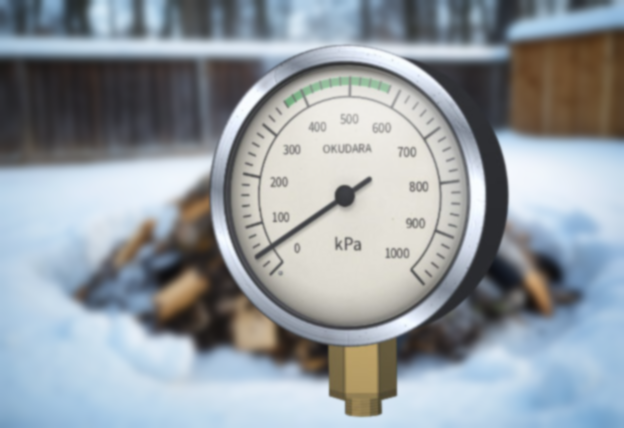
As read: 40
